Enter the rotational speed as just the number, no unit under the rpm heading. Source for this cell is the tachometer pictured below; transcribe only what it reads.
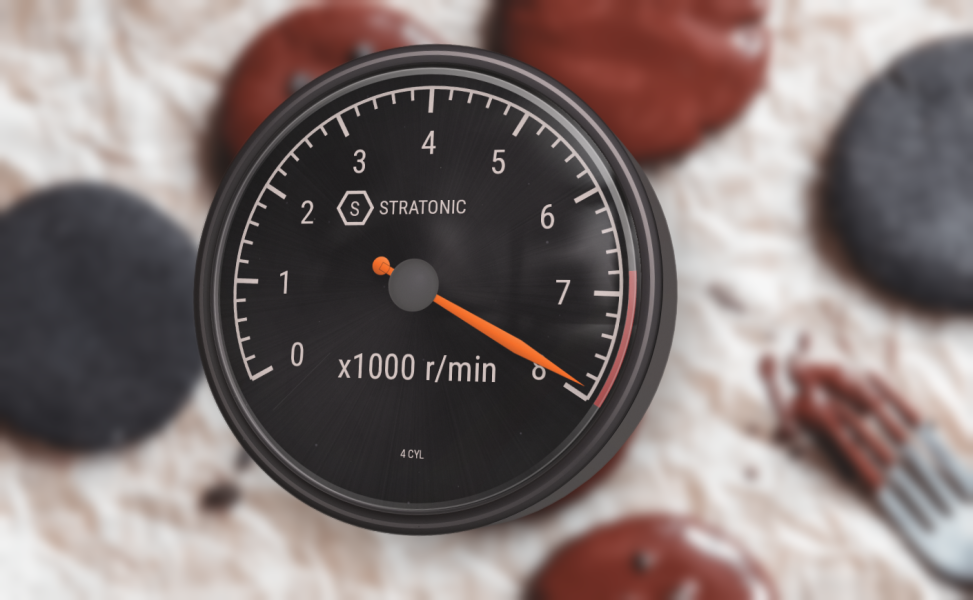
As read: 7900
